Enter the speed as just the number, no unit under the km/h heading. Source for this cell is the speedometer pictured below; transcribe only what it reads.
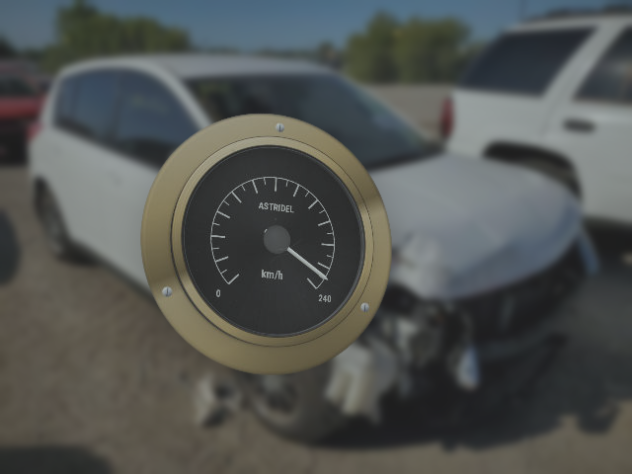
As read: 230
